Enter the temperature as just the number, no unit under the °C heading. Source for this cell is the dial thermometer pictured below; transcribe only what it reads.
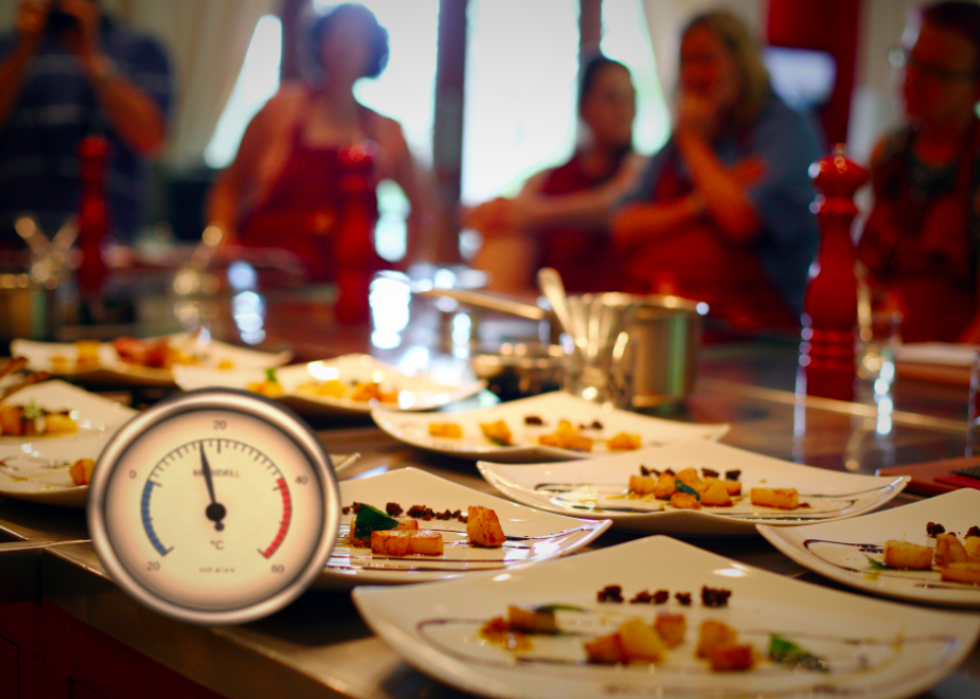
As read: 16
